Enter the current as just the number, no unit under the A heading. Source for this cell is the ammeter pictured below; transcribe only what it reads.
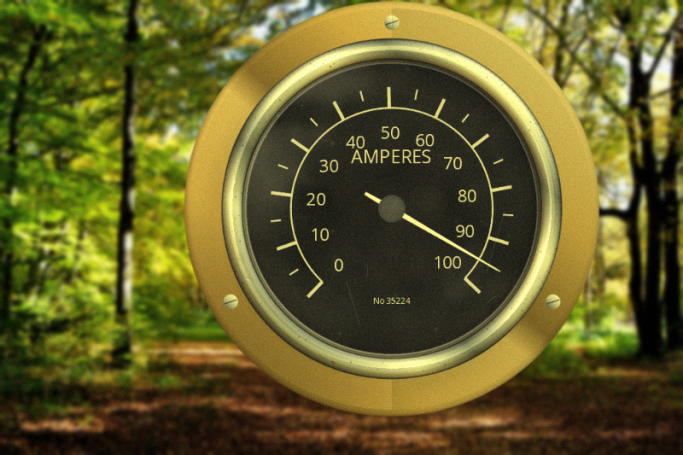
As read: 95
